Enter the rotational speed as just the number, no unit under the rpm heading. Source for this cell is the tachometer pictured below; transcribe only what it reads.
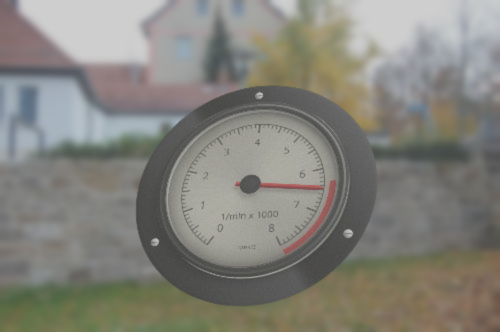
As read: 6500
